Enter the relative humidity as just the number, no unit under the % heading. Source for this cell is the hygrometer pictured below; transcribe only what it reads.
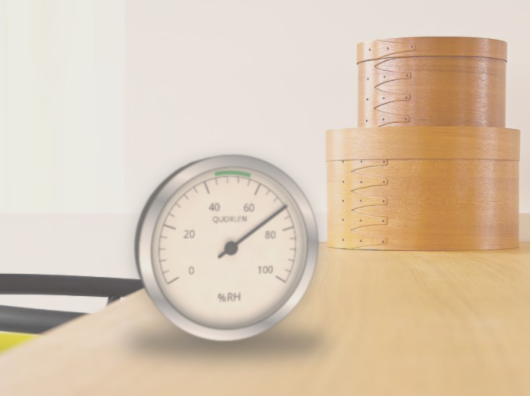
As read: 72
